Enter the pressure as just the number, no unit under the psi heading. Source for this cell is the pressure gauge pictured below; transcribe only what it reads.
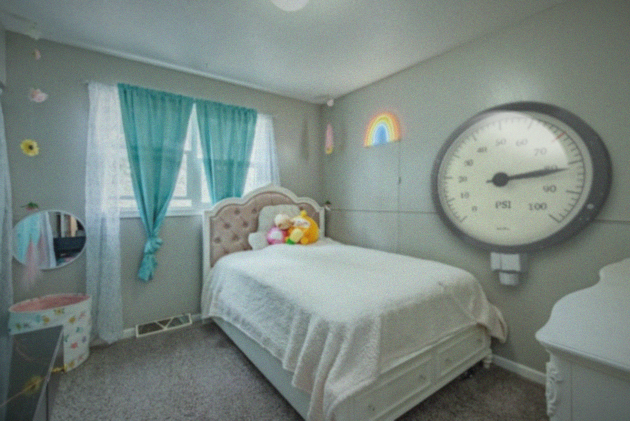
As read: 82
